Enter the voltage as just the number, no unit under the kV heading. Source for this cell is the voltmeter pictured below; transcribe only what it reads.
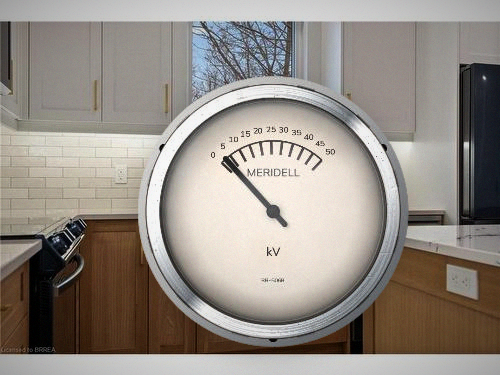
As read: 2.5
